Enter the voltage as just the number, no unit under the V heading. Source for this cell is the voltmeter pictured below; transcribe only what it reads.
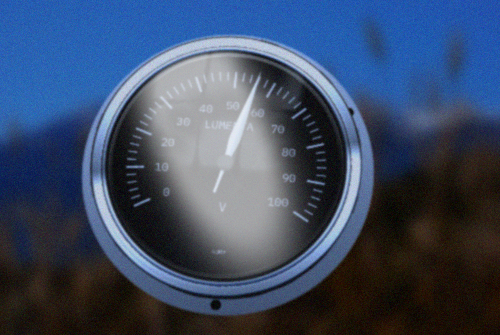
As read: 56
